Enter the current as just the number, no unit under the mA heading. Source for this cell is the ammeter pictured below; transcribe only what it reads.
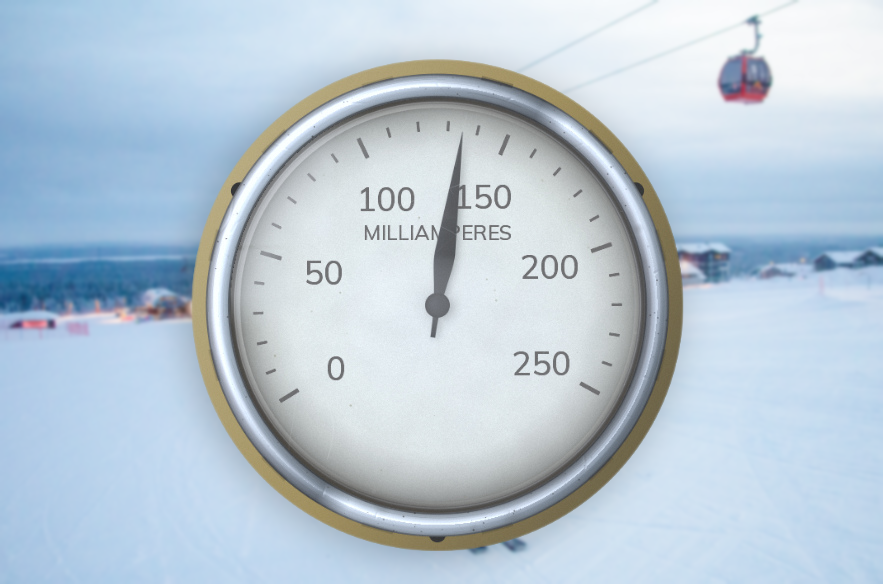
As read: 135
